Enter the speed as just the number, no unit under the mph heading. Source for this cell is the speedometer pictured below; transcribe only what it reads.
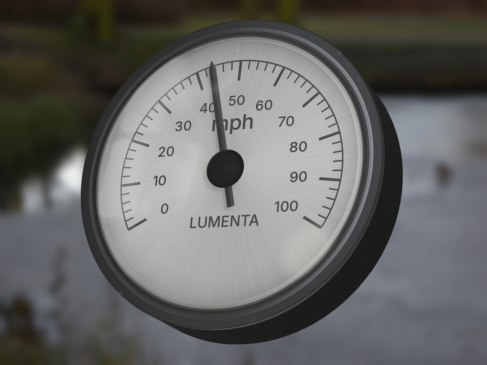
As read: 44
